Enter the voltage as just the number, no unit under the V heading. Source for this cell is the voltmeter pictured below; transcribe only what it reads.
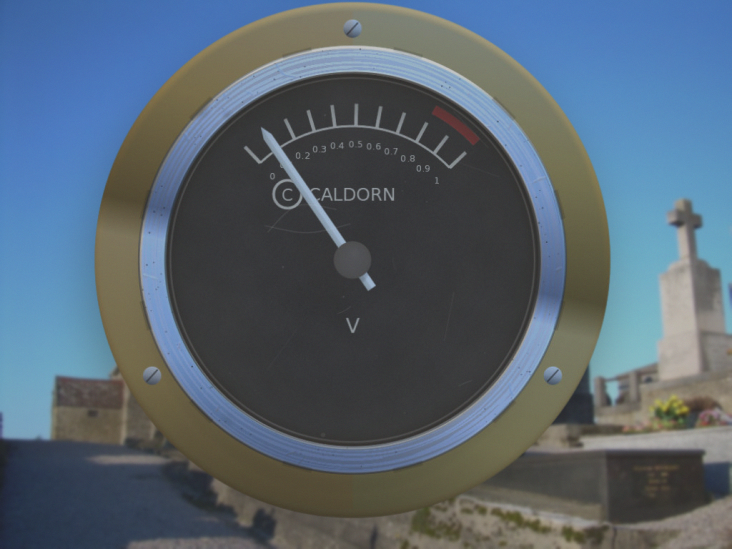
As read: 0.1
